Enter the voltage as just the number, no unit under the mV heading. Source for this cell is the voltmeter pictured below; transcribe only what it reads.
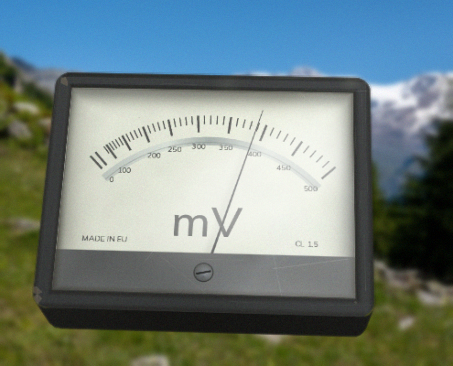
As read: 390
